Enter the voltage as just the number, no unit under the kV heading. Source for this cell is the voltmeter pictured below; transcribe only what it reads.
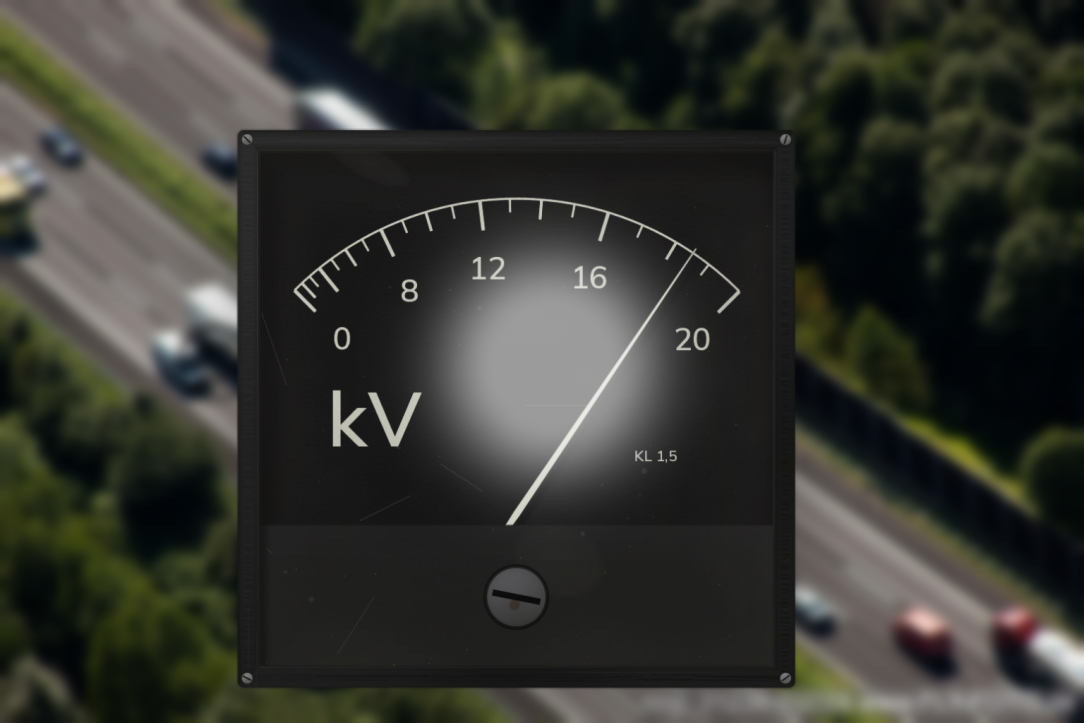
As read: 18.5
